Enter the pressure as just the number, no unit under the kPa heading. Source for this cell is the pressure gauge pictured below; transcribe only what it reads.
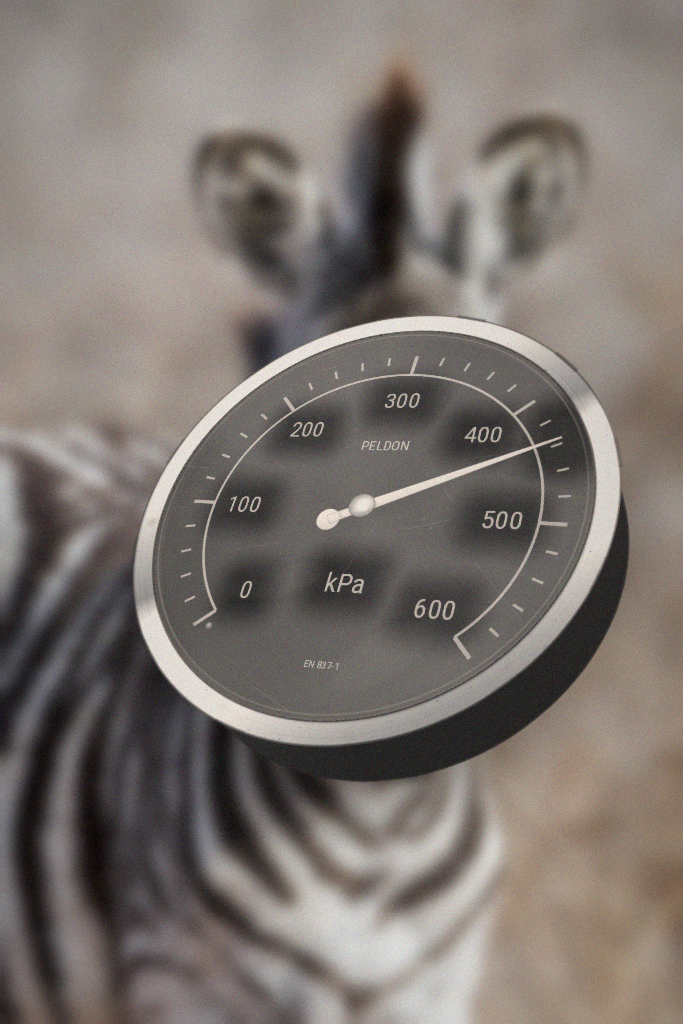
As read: 440
